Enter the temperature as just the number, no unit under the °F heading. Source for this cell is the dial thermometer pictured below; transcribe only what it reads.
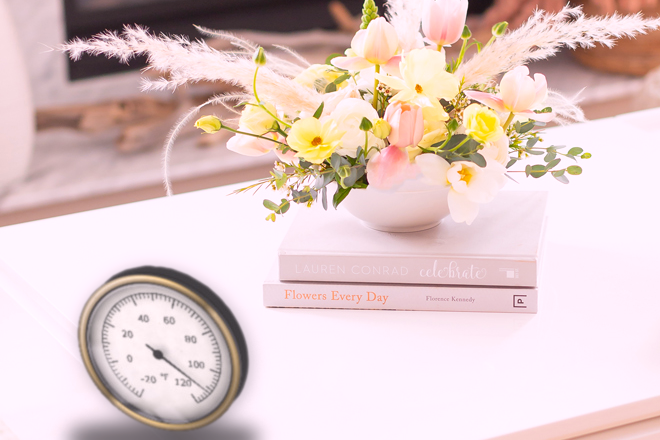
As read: 110
